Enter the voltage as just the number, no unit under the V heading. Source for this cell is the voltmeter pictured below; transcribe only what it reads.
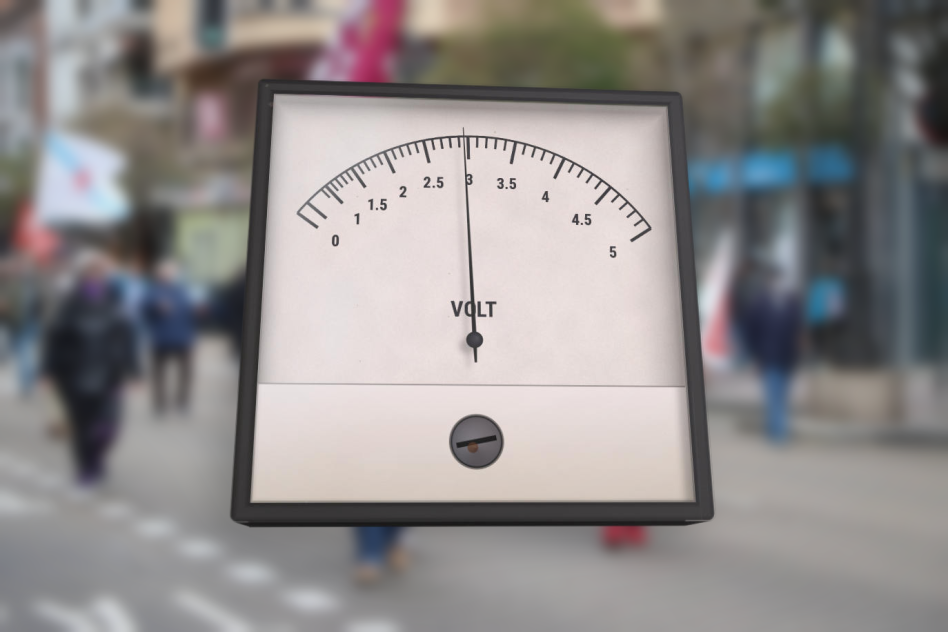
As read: 2.95
